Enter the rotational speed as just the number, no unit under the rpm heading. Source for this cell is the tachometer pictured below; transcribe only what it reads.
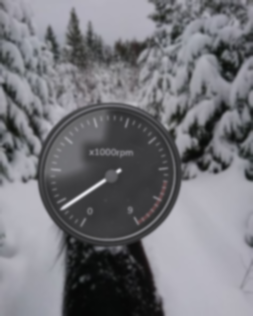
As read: 800
